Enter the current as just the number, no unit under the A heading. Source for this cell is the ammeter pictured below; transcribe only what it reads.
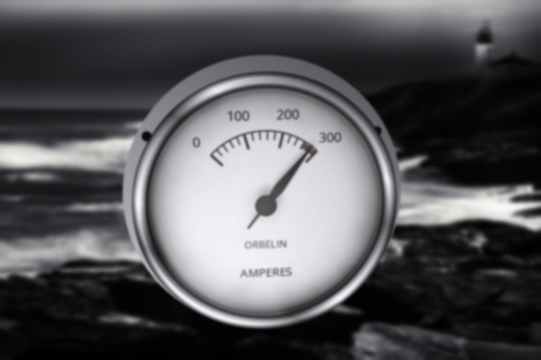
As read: 280
